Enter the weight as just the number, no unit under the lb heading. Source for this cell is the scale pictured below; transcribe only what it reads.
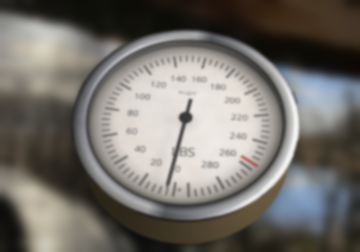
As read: 4
